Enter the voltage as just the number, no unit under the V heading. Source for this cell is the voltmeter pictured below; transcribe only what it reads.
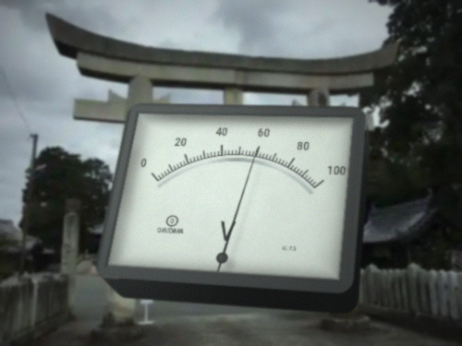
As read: 60
